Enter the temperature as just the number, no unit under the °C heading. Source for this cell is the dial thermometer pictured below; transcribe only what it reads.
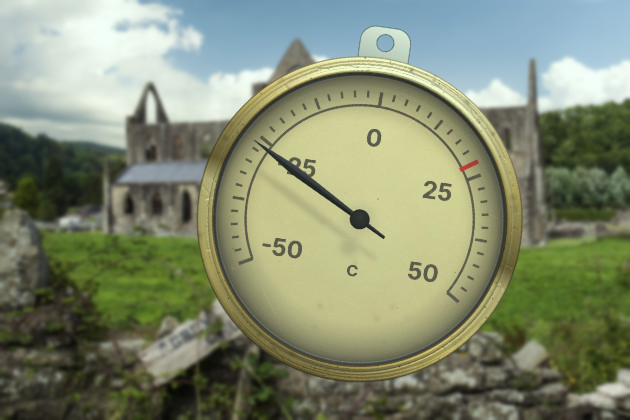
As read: -26.25
